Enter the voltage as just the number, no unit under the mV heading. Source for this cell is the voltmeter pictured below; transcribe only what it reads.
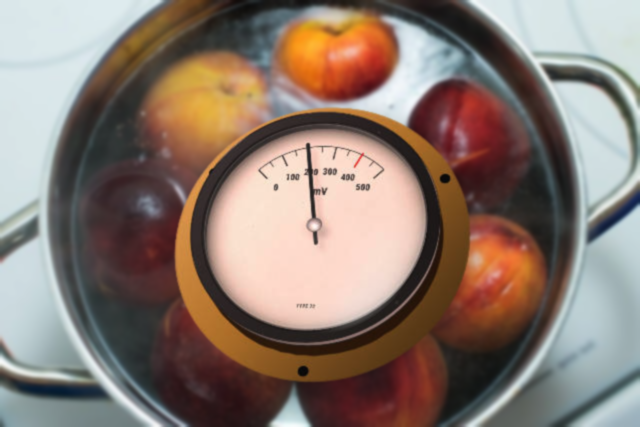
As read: 200
